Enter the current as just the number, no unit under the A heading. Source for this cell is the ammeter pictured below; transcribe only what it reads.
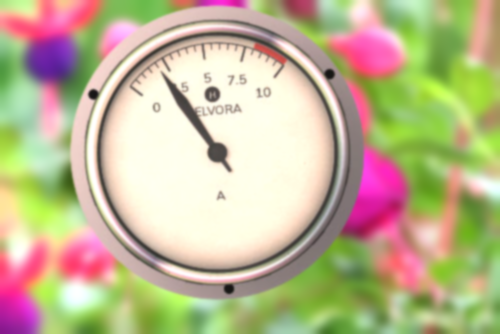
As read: 2
